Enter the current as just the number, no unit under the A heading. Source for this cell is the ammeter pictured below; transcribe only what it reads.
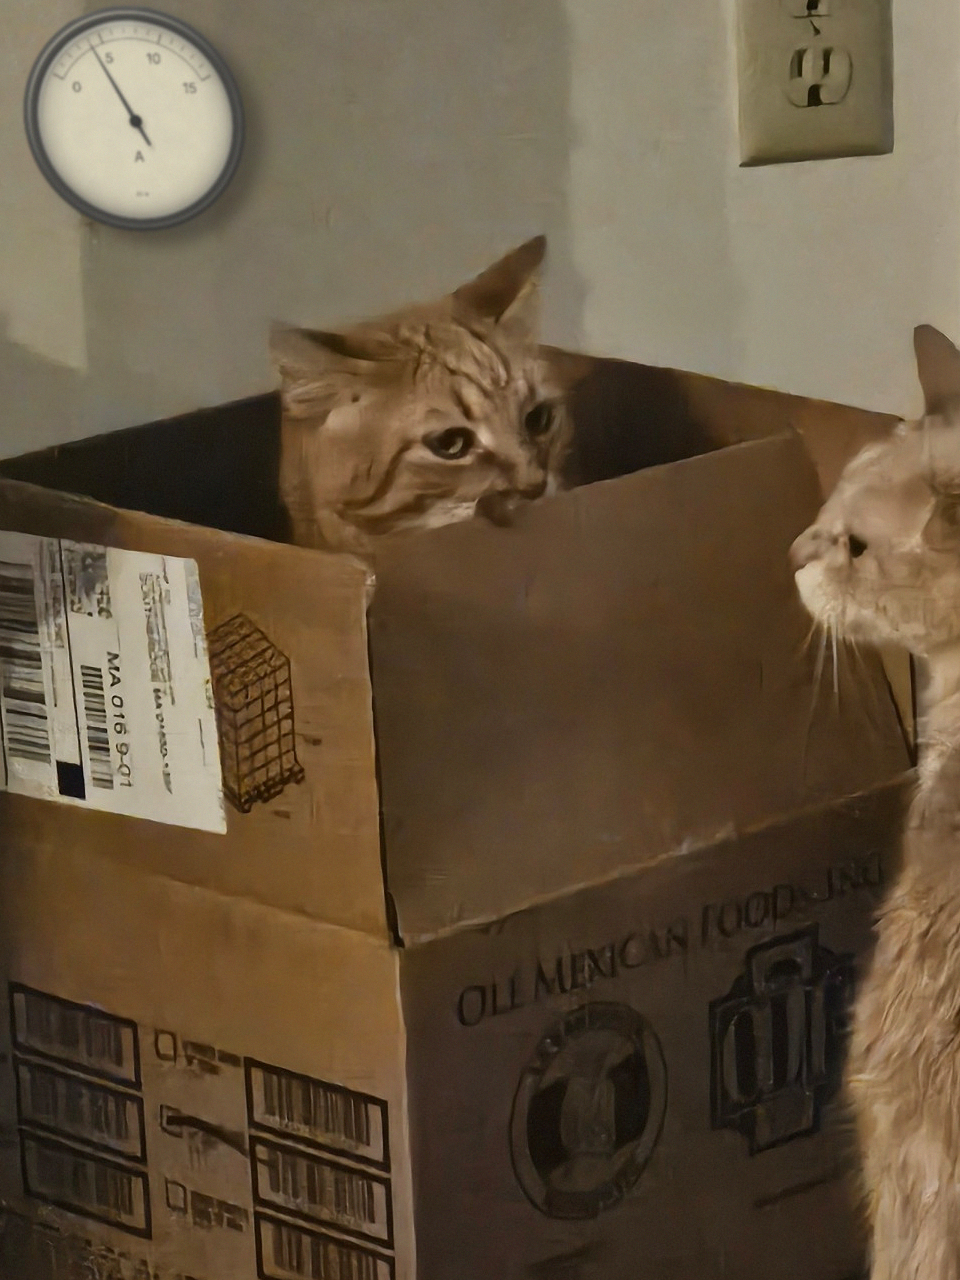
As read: 4
